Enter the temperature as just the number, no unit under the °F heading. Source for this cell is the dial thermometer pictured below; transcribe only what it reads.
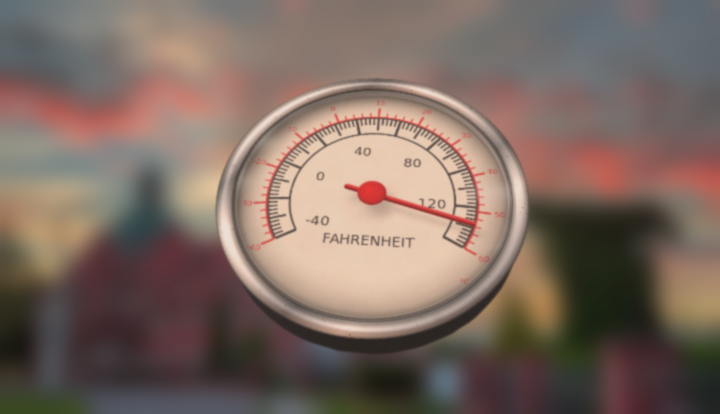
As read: 130
